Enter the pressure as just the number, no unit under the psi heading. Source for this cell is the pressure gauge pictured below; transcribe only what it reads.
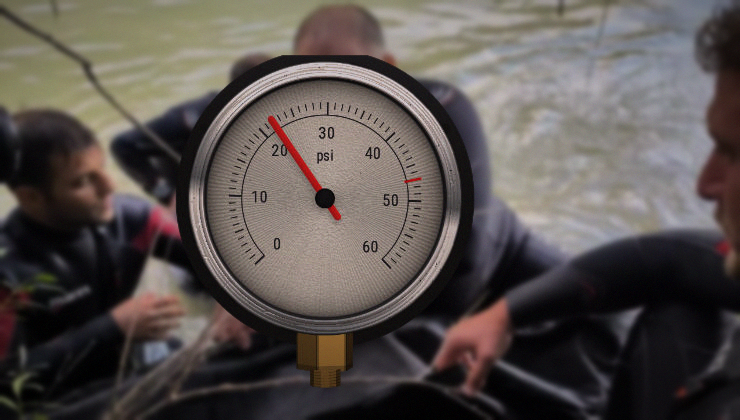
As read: 22
